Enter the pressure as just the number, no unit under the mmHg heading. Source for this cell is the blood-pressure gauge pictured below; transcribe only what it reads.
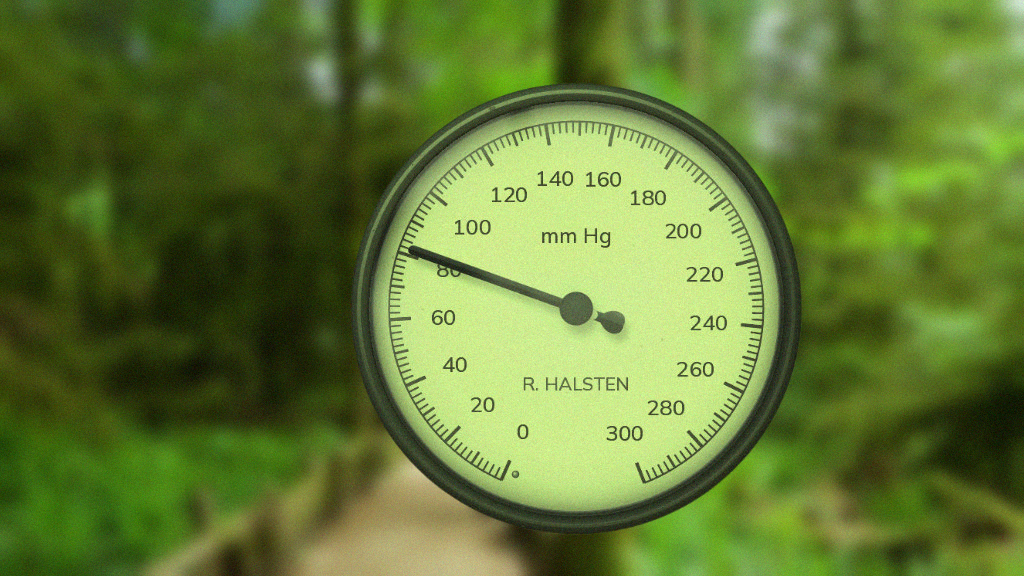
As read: 82
